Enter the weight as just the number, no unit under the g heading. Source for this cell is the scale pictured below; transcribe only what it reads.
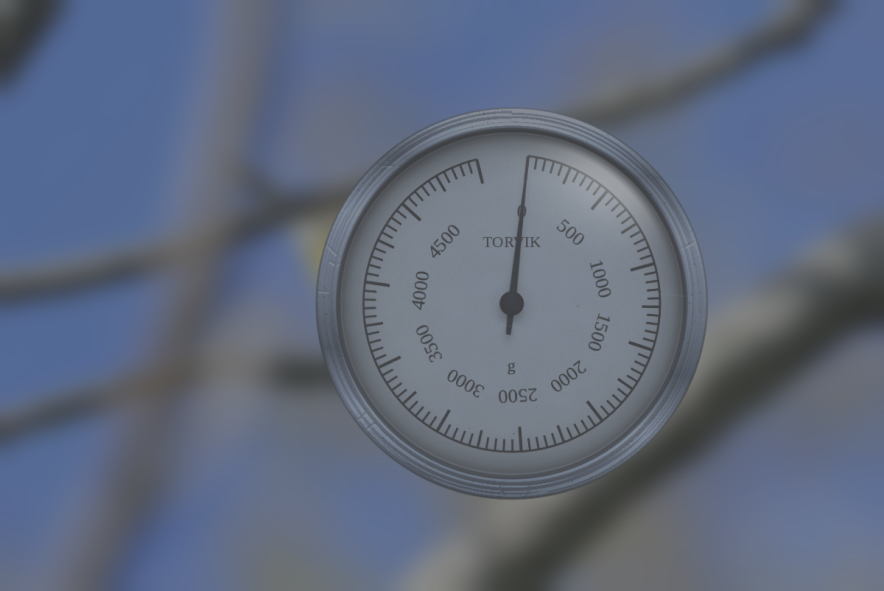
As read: 0
